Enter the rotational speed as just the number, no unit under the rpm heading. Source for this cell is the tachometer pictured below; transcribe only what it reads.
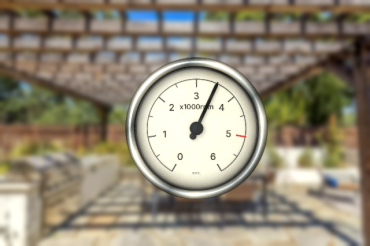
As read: 3500
